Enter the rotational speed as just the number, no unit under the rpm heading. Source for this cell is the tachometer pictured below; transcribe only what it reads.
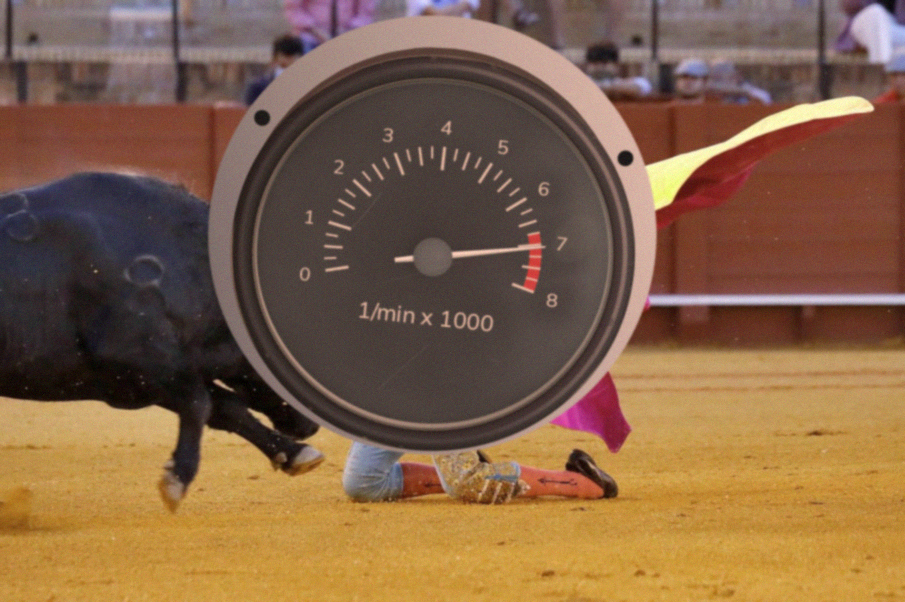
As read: 7000
